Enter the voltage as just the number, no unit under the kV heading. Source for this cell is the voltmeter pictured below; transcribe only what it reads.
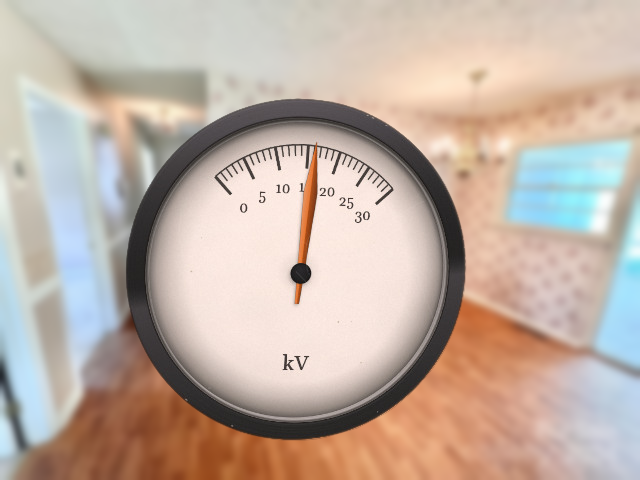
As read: 16
